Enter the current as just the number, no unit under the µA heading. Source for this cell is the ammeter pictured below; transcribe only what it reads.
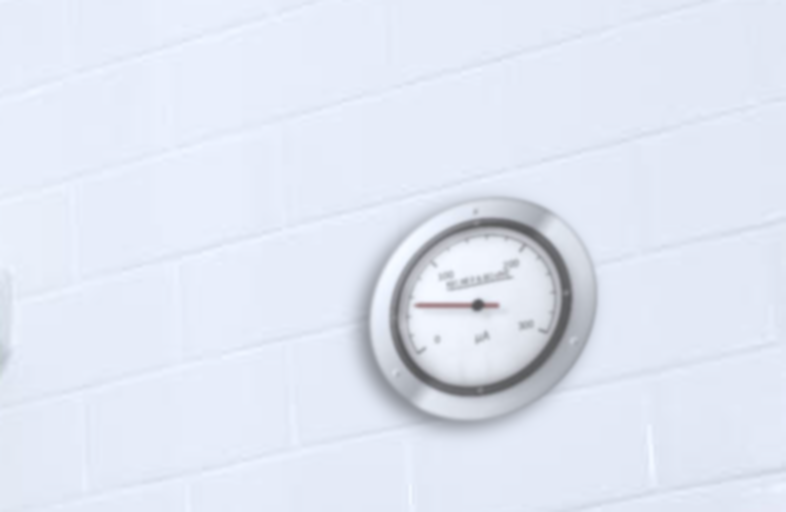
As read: 50
